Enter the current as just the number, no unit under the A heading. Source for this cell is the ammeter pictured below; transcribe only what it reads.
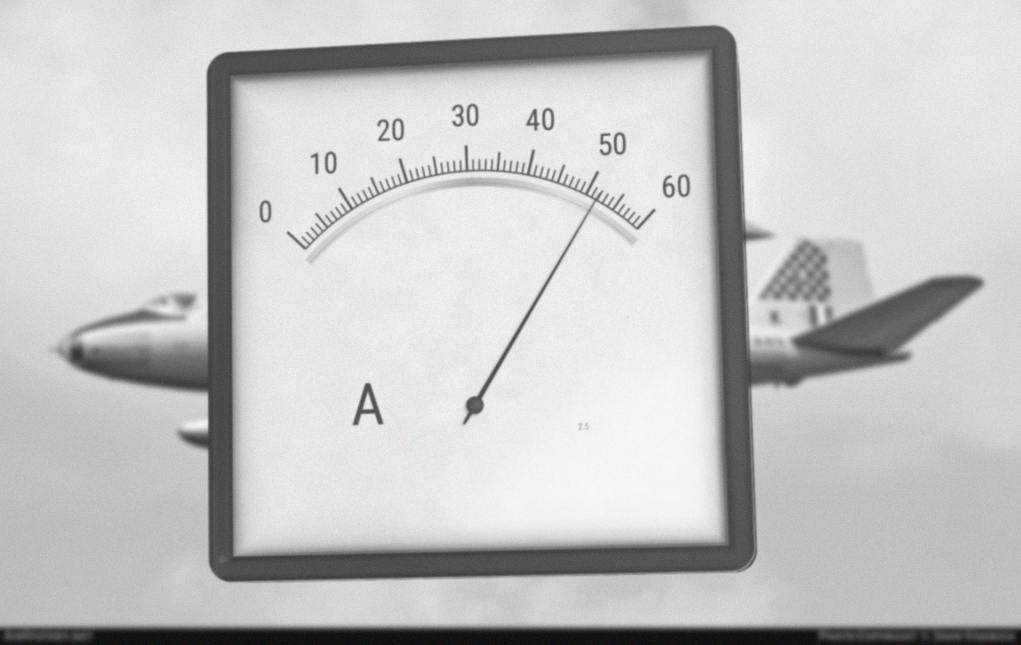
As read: 52
